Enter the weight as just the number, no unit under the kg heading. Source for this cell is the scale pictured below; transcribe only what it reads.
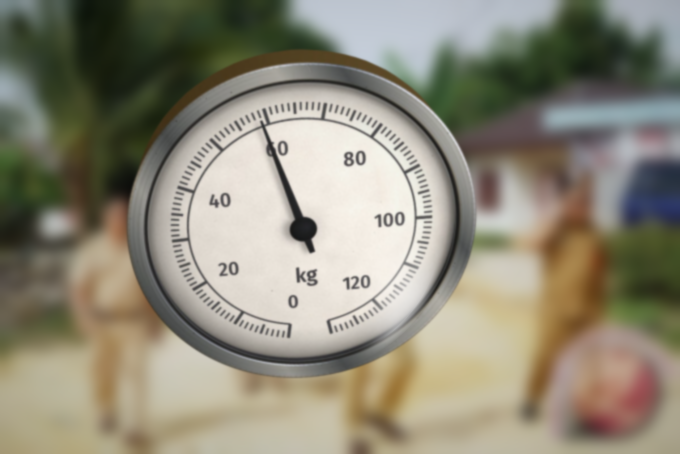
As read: 59
